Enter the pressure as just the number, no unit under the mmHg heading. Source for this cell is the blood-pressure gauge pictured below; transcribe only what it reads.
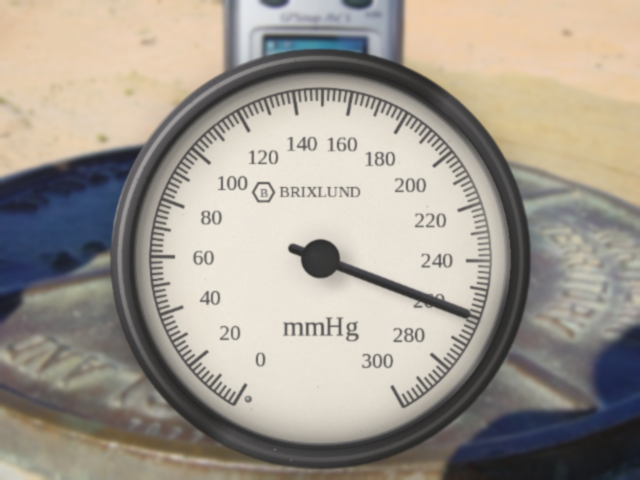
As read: 260
